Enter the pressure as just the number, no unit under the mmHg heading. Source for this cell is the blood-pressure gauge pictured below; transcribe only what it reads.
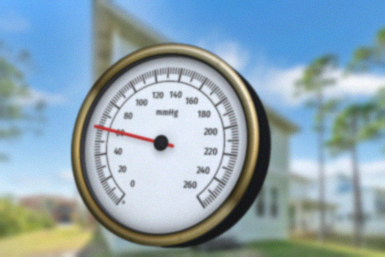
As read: 60
